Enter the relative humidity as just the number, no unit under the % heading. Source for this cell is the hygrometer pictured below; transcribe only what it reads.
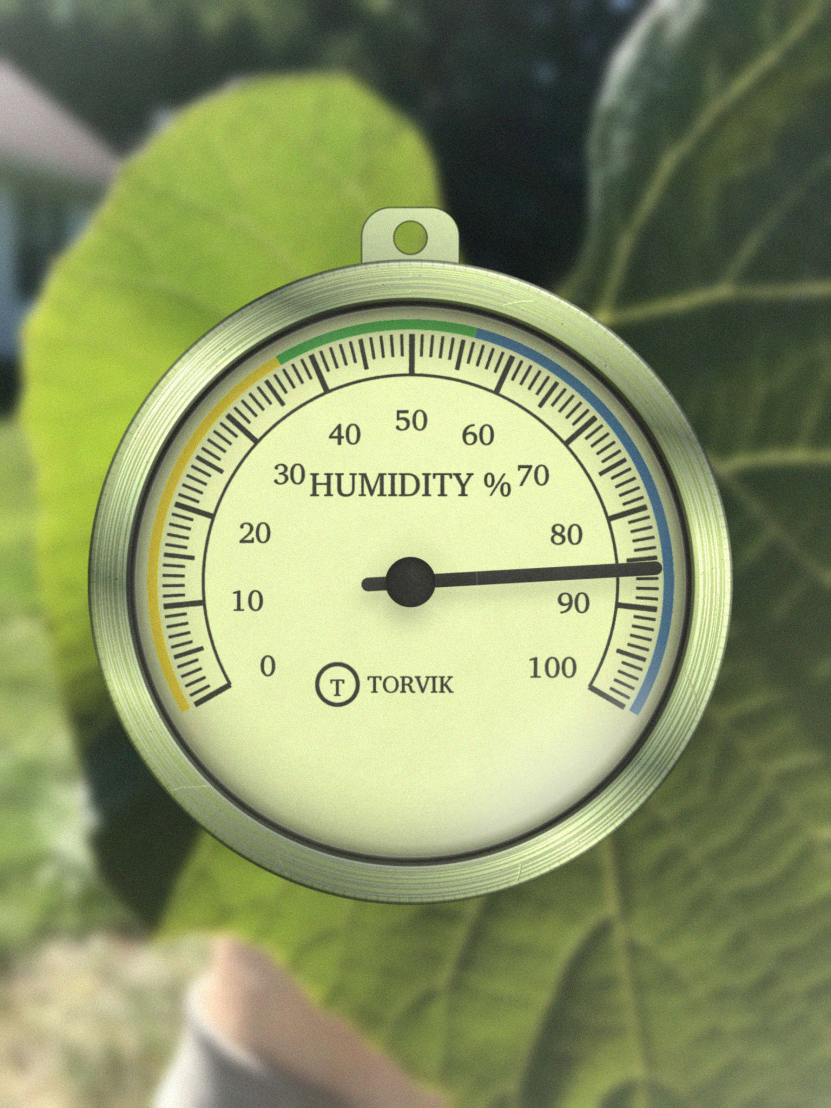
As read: 86
